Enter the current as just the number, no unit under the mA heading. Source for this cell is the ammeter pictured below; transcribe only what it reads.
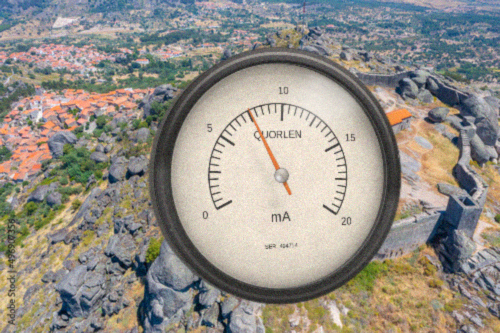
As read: 7.5
